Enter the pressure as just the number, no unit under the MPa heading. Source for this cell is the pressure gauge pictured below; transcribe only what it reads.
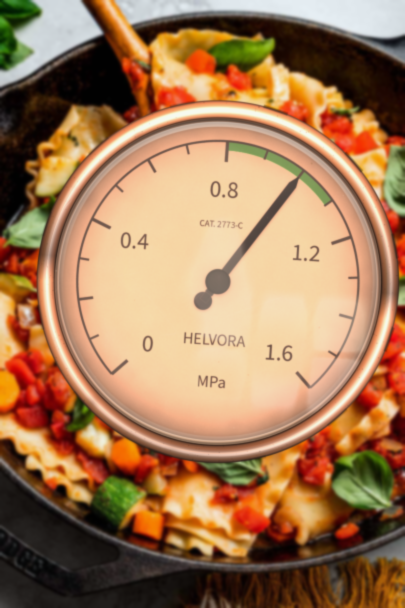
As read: 1
